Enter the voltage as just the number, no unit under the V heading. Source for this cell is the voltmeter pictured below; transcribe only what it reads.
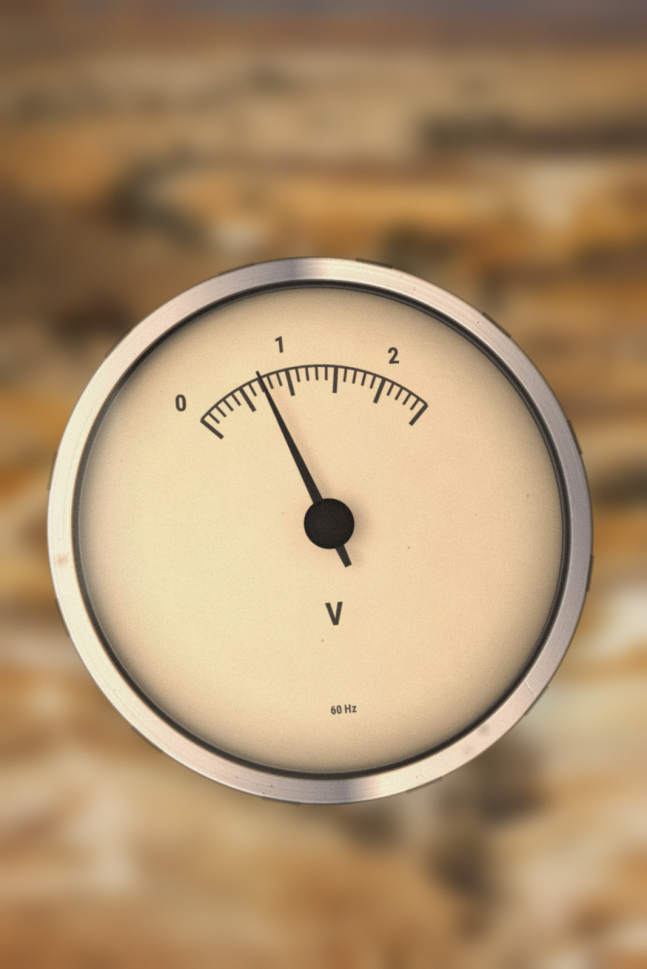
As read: 0.7
